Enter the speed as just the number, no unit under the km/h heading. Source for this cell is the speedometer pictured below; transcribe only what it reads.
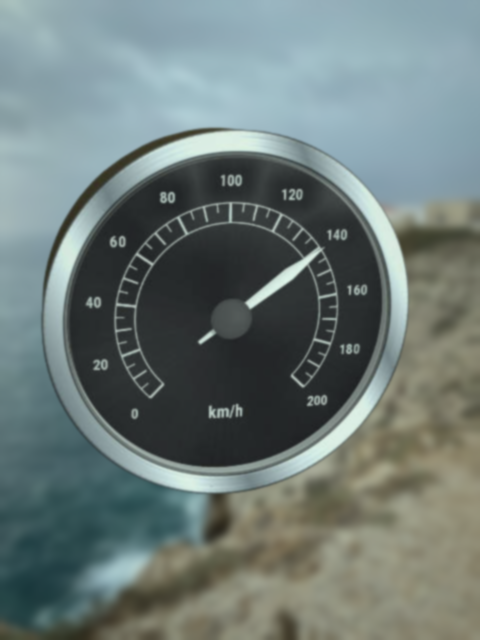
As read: 140
